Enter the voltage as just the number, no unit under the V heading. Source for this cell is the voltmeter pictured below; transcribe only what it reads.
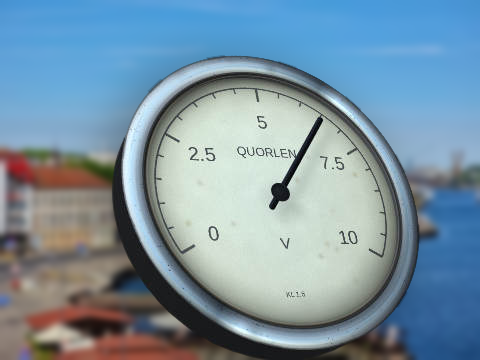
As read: 6.5
